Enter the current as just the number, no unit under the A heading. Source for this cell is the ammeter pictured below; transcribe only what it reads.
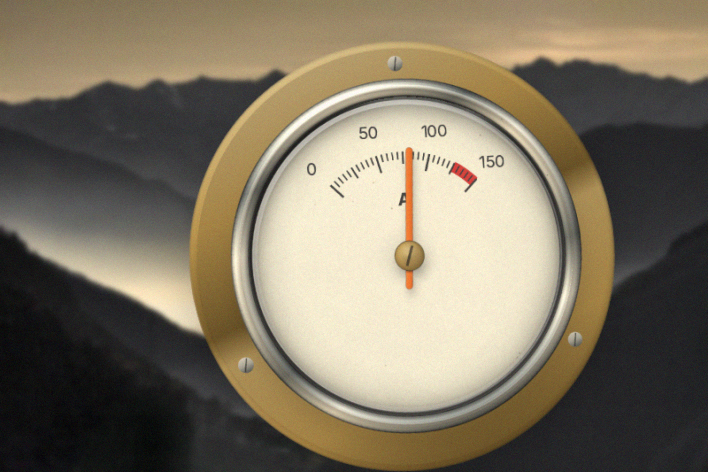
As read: 80
